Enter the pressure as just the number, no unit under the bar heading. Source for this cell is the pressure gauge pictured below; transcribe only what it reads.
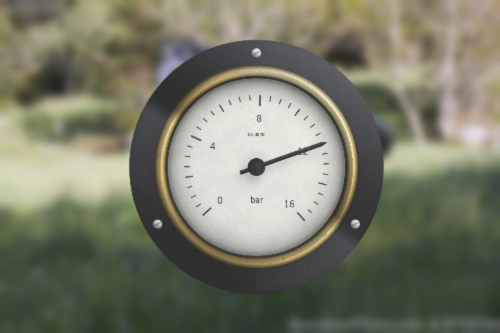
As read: 12
